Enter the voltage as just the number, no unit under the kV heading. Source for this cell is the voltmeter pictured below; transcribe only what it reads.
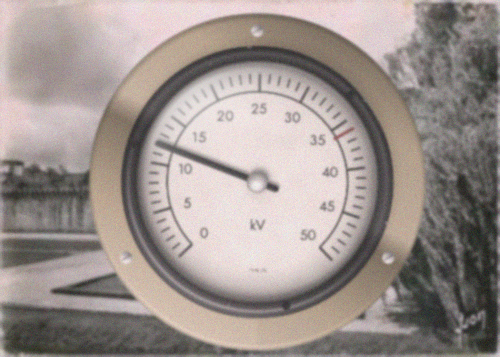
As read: 12
